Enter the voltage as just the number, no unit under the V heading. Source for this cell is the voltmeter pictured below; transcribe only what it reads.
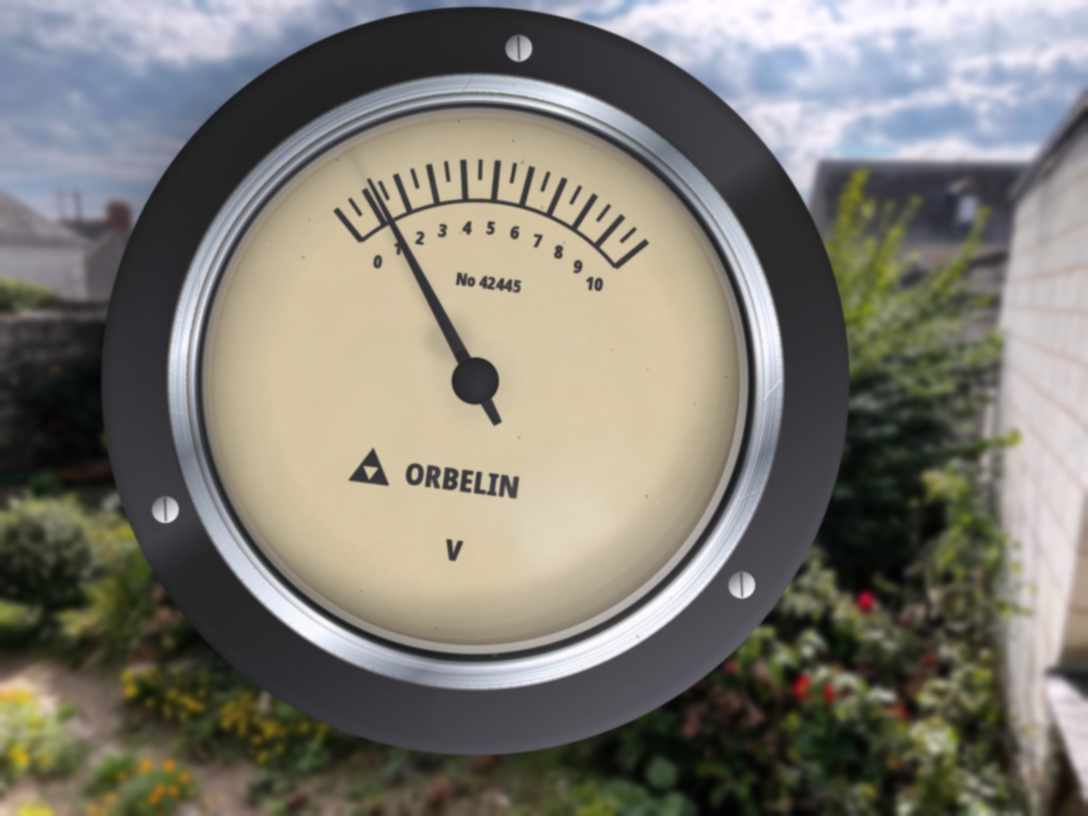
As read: 1.25
